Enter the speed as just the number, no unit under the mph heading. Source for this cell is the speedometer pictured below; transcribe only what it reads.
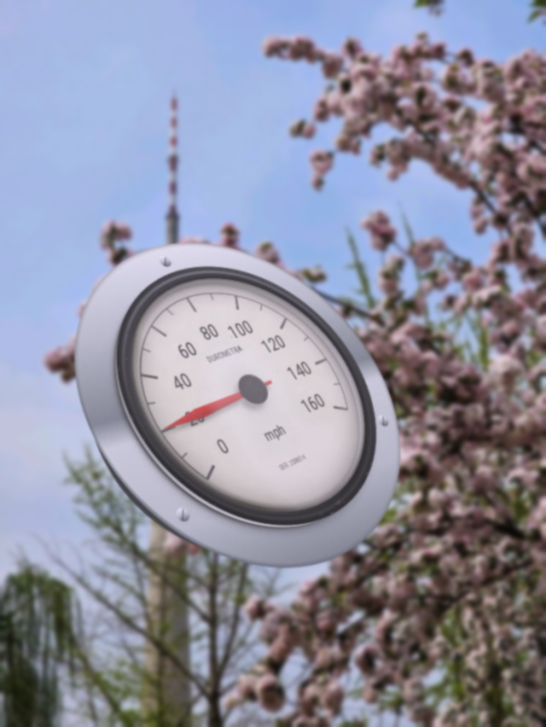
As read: 20
